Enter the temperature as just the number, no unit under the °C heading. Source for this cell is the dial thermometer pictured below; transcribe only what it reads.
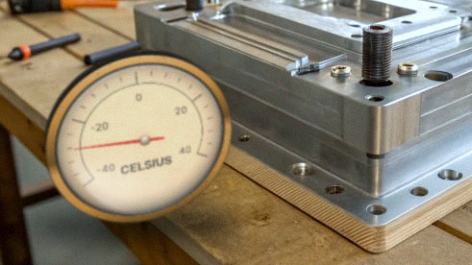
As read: -28
